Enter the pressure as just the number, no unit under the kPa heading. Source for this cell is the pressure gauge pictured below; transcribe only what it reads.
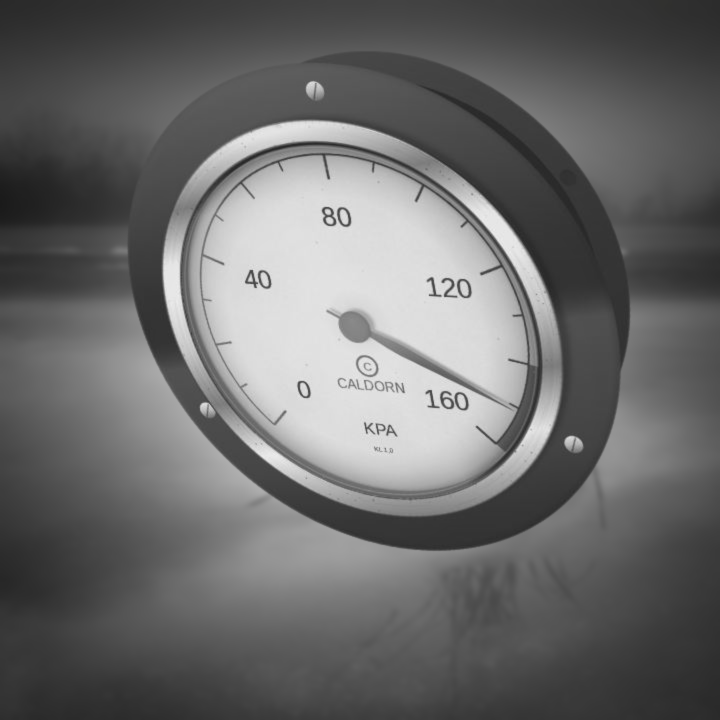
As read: 150
